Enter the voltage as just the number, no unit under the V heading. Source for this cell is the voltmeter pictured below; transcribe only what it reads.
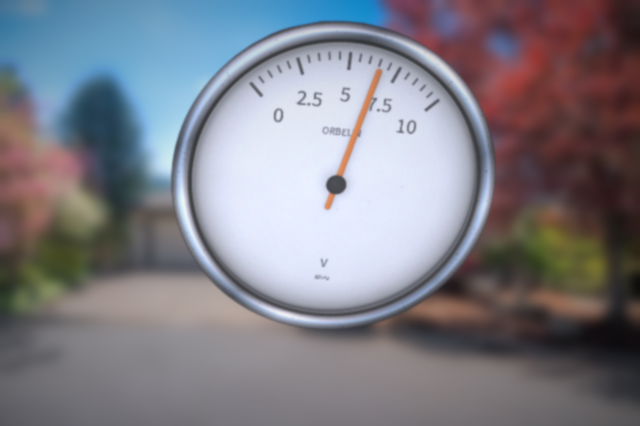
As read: 6.5
